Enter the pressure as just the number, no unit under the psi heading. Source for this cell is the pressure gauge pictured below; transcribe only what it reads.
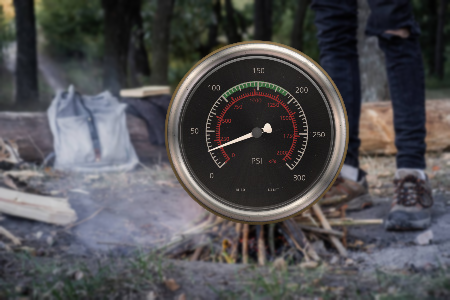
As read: 25
